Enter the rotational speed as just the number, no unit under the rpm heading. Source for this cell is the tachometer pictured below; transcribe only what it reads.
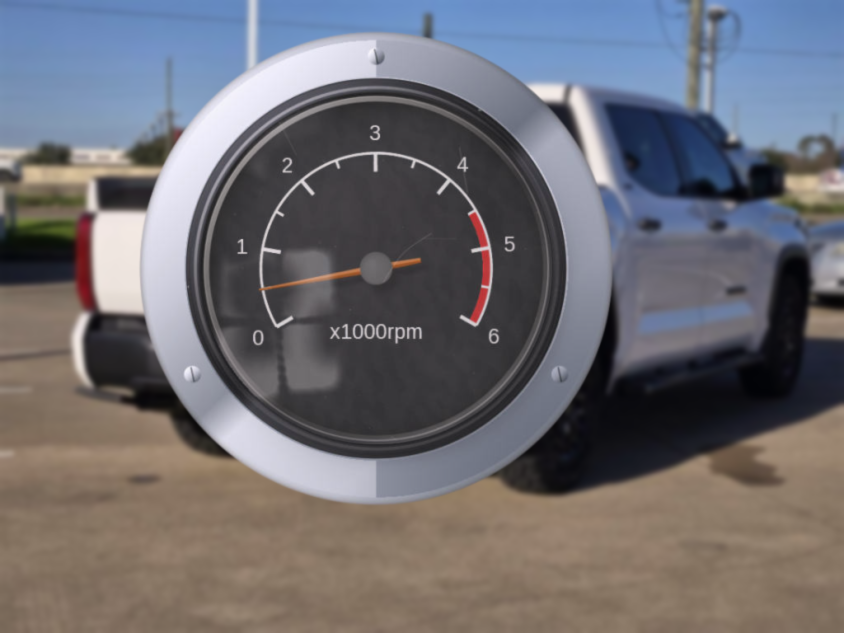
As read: 500
